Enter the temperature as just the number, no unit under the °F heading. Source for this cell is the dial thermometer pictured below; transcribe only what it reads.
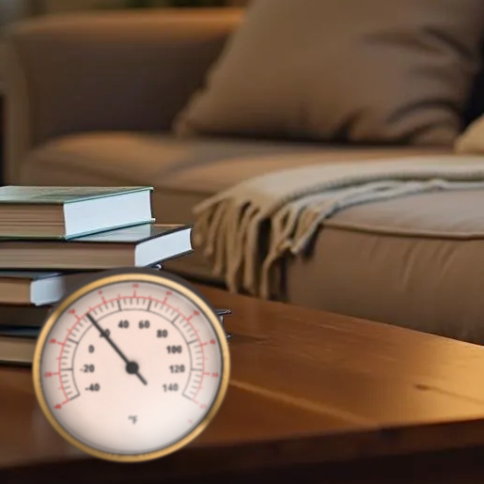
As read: 20
